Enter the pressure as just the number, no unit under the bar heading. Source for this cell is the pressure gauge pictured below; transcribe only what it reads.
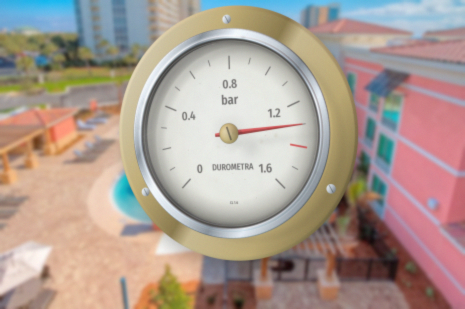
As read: 1.3
